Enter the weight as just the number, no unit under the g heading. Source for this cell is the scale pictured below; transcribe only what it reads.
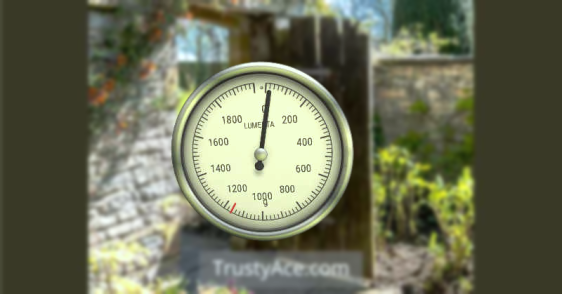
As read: 20
